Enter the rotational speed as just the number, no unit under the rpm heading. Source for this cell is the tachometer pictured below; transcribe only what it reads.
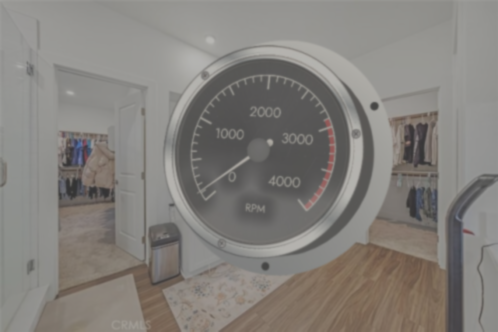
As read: 100
